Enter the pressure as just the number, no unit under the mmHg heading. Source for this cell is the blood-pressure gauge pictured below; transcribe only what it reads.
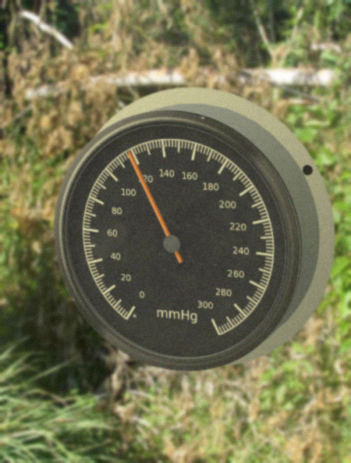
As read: 120
